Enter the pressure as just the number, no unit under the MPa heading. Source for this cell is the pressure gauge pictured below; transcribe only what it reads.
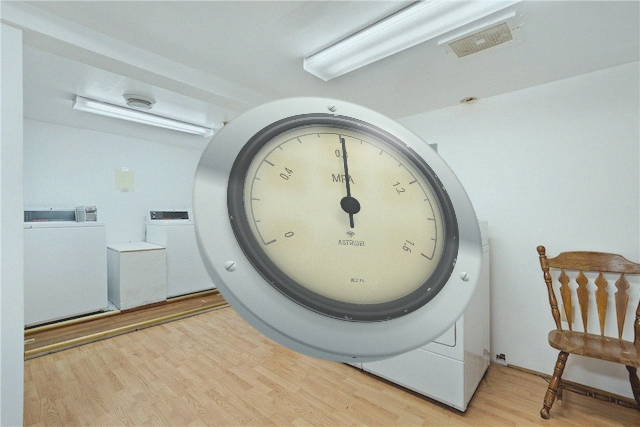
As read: 0.8
